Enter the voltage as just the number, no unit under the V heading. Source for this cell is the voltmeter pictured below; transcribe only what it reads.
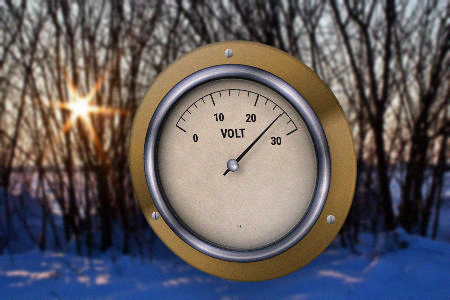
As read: 26
